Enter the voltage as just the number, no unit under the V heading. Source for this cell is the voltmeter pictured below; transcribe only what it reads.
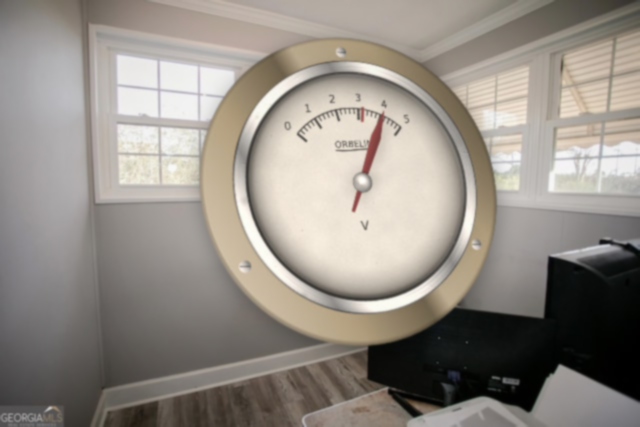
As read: 4
